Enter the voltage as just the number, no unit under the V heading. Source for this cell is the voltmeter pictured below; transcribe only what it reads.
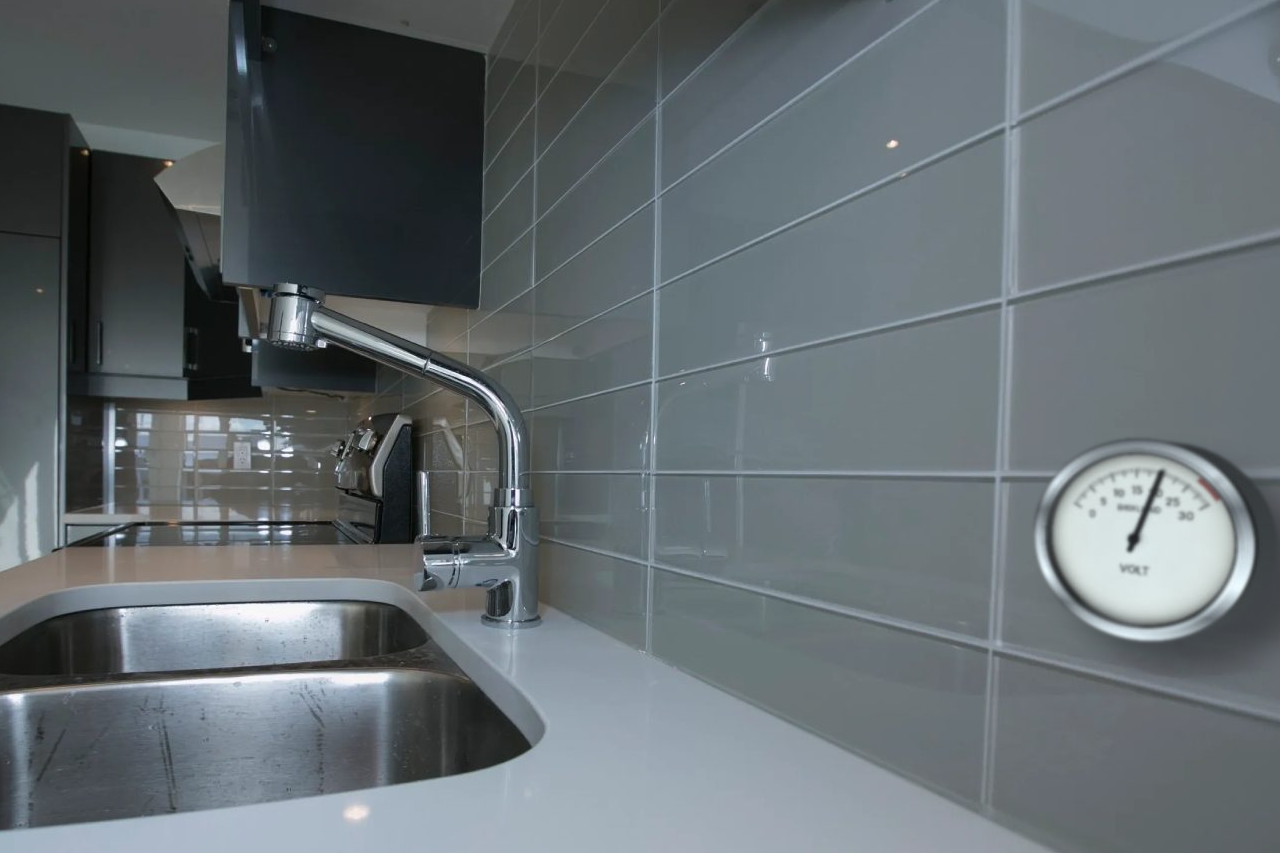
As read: 20
